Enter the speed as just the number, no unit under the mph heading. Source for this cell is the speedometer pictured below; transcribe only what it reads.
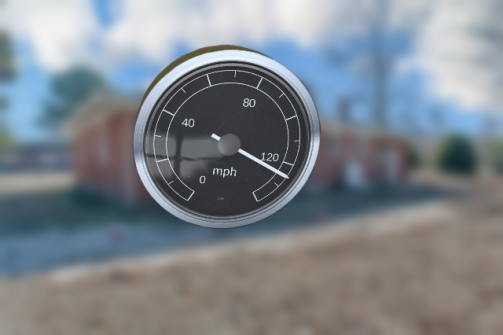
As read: 125
